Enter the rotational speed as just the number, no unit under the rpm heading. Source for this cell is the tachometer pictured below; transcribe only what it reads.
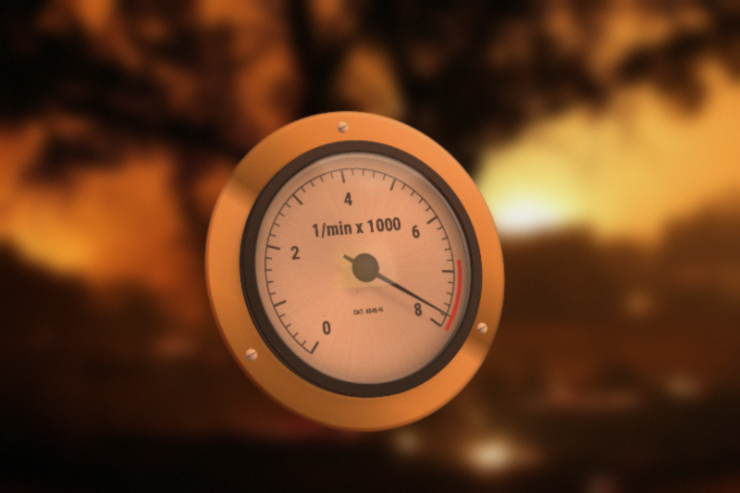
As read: 7800
